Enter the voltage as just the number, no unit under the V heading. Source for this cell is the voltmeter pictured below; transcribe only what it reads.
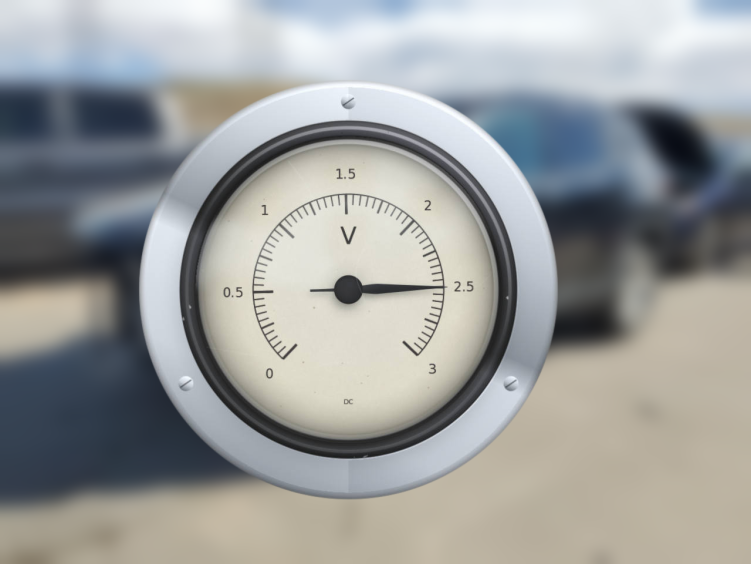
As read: 2.5
